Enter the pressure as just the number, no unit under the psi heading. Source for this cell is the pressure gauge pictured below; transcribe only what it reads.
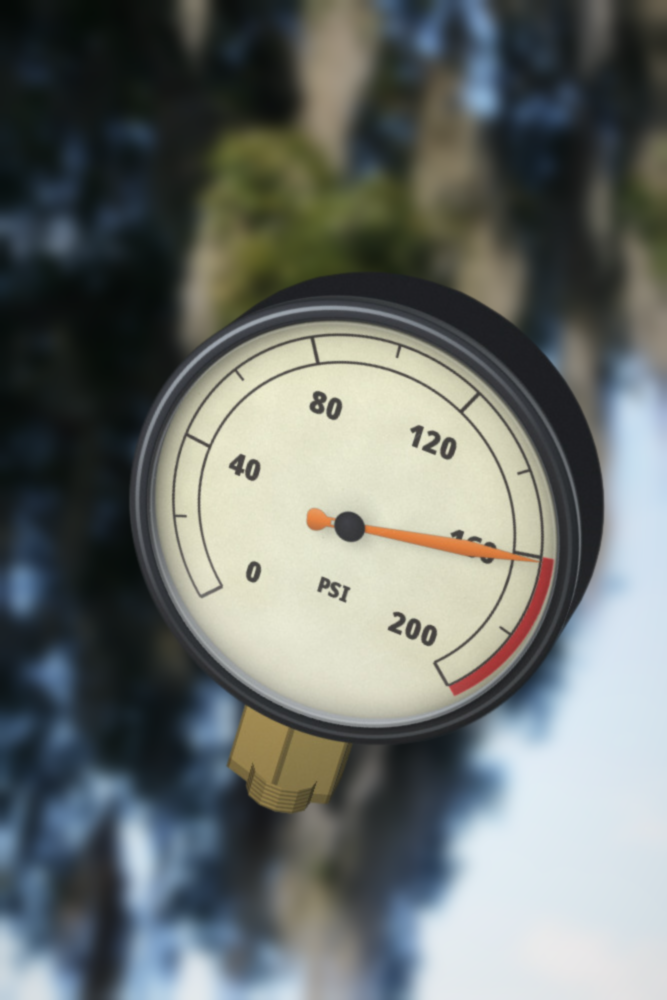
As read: 160
